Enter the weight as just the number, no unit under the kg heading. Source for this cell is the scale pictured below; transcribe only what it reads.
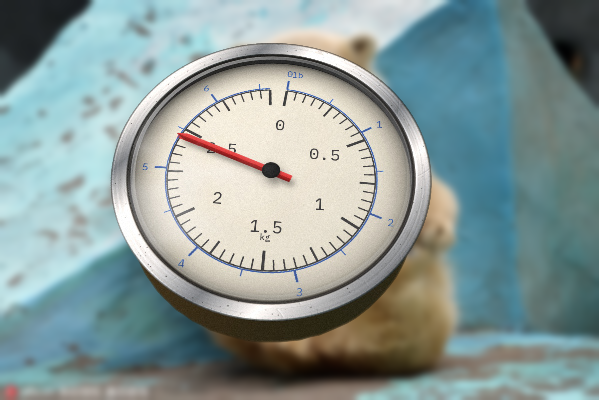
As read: 2.45
